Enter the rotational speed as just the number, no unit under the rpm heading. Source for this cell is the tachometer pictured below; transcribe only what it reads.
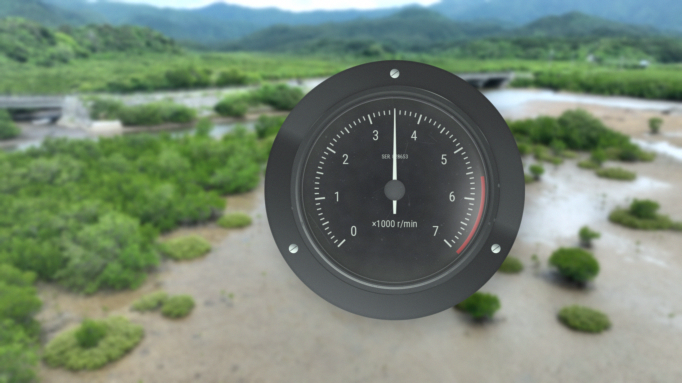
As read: 3500
